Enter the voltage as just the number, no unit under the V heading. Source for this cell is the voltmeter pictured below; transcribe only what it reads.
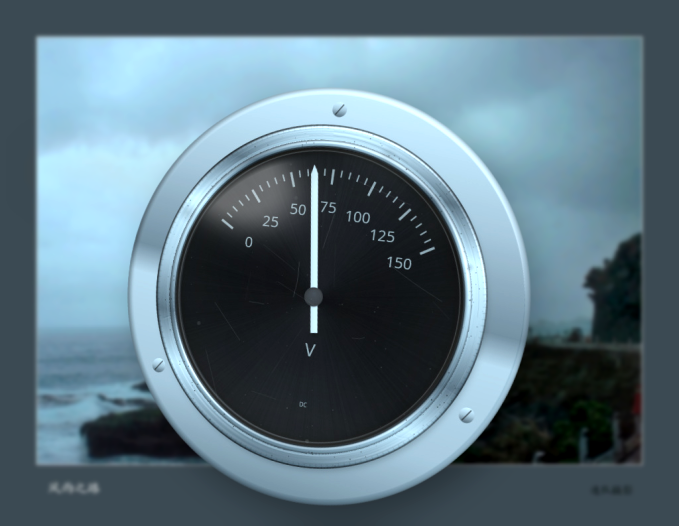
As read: 65
